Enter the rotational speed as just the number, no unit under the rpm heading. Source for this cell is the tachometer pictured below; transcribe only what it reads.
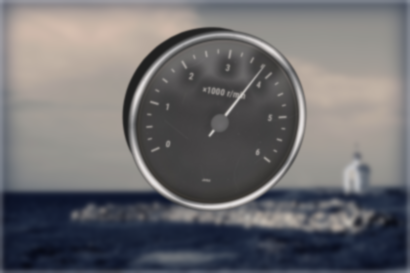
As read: 3750
